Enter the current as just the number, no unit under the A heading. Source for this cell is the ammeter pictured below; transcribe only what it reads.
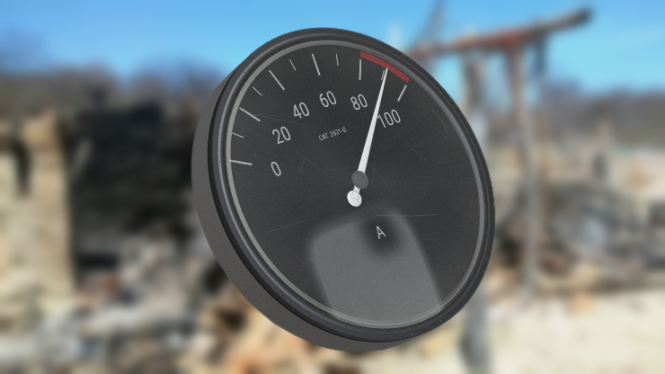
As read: 90
